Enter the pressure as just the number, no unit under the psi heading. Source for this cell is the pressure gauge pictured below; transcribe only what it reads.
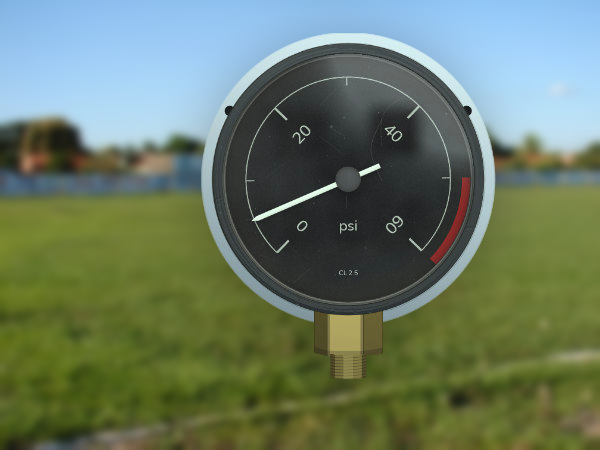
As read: 5
